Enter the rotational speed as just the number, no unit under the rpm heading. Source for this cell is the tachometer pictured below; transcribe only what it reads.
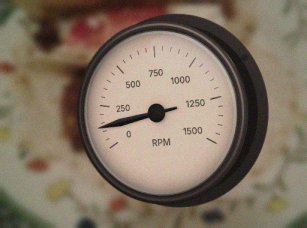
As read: 125
